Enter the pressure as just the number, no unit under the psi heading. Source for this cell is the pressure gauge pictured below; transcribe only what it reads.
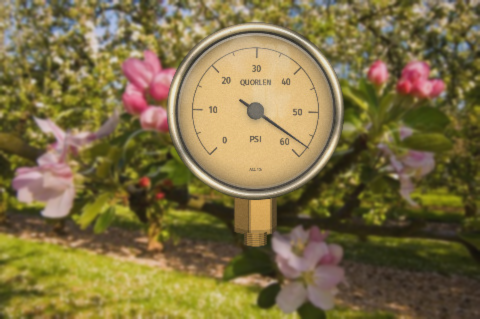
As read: 57.5
